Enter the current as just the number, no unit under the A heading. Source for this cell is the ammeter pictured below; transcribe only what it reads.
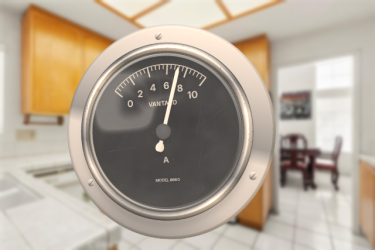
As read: 7.2
